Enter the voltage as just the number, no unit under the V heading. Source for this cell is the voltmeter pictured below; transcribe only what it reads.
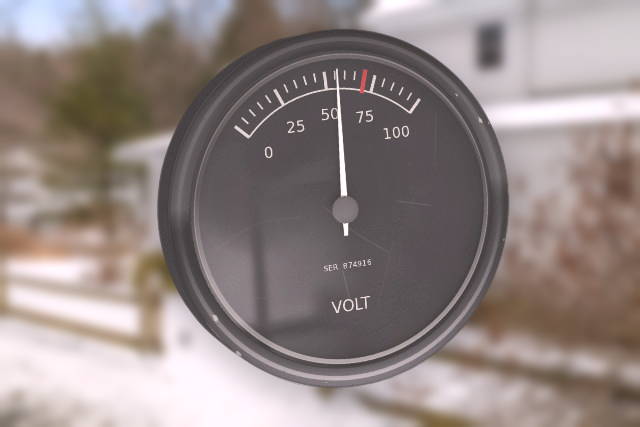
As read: 55
